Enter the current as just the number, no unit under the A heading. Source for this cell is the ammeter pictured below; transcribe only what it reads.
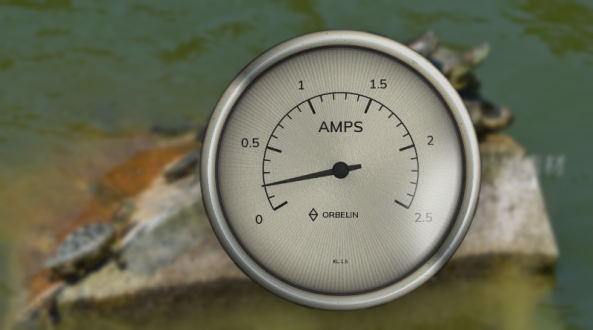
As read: 0.2
